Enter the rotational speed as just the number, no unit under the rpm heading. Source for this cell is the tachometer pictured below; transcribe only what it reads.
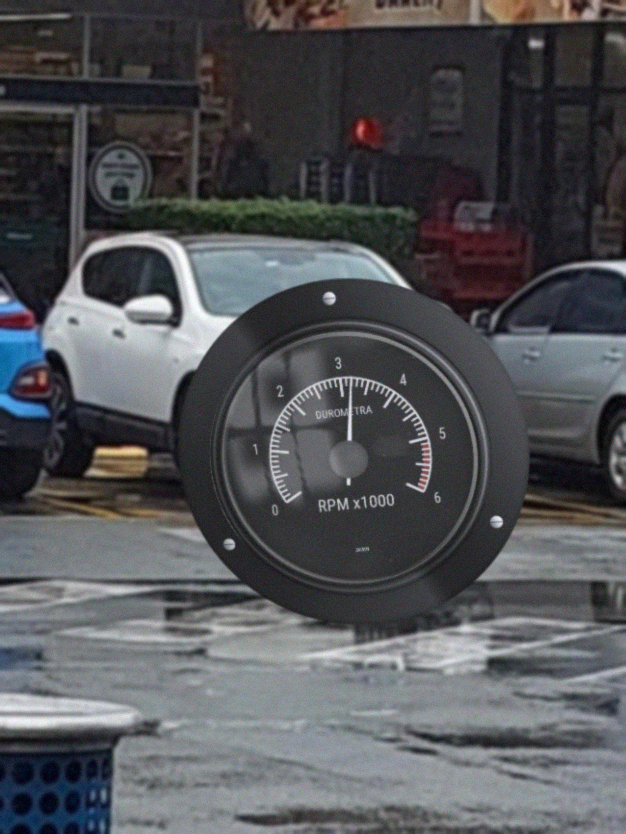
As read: 3200
